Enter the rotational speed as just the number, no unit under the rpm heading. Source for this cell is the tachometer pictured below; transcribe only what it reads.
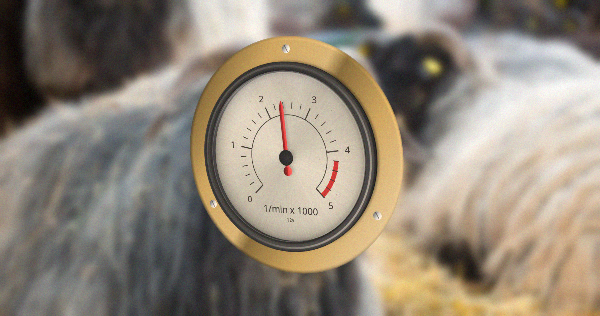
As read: 2400
